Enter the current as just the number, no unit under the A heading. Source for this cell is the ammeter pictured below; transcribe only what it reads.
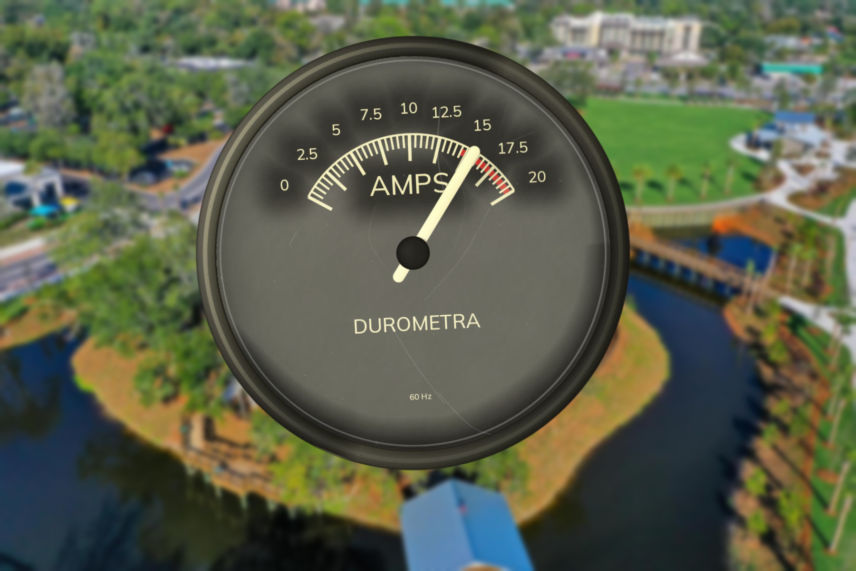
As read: 15.5
